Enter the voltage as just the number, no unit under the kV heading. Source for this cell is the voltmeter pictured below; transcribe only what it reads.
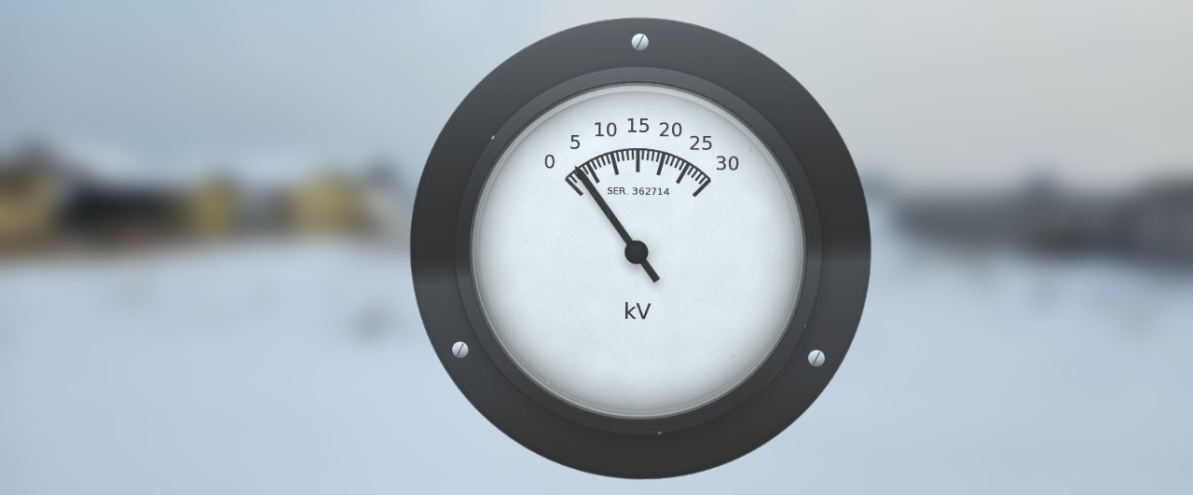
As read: 3
